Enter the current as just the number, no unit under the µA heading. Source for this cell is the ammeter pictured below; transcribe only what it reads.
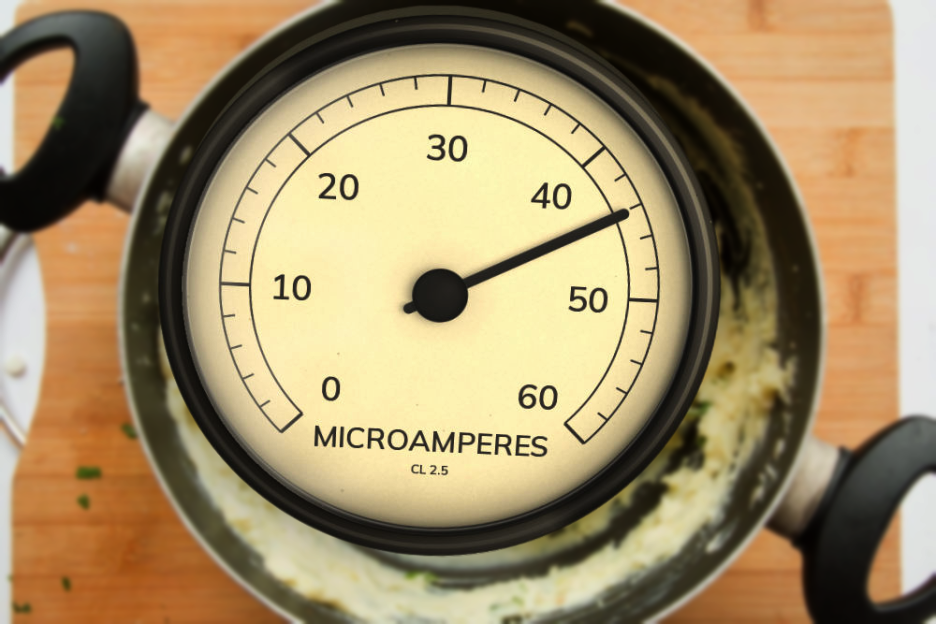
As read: 44
